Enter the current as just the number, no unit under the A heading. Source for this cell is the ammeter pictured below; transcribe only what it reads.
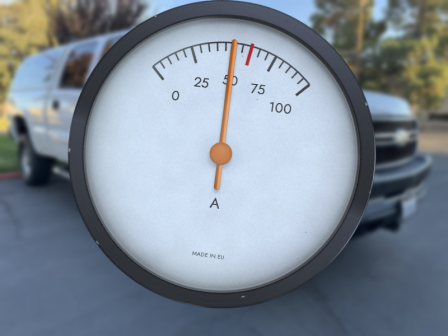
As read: 50
